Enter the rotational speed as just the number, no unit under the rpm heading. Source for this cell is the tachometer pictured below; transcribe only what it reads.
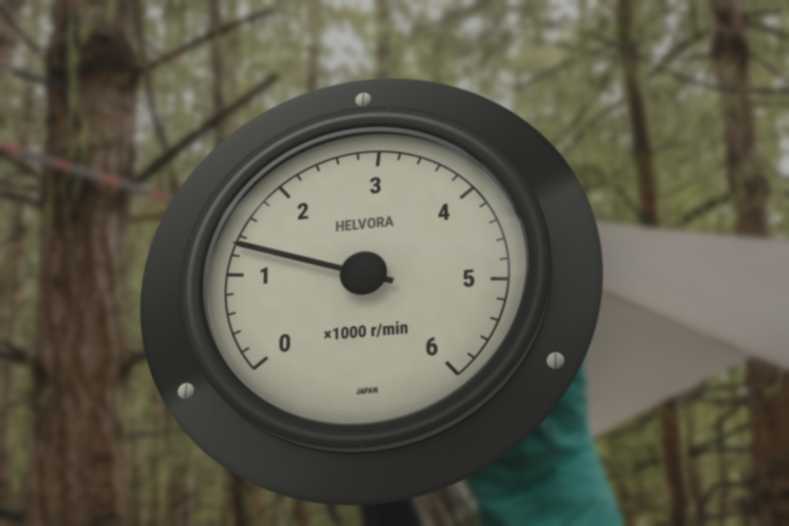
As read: 1300
